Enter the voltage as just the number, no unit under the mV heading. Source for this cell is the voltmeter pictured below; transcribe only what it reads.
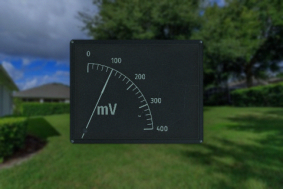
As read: 100
